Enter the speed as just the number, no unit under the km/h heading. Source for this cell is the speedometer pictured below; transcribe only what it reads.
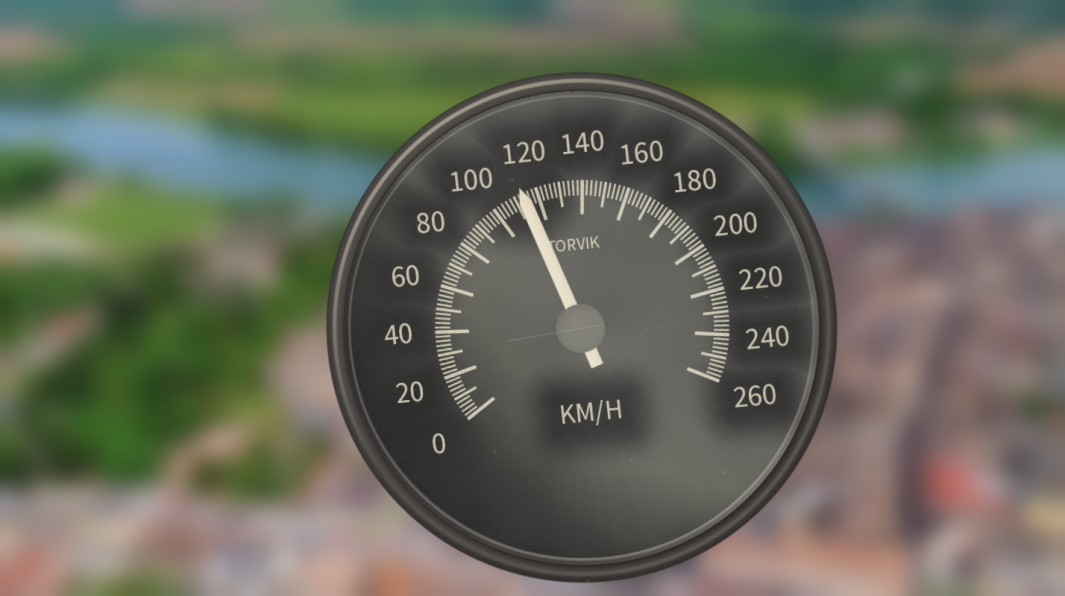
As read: 114
